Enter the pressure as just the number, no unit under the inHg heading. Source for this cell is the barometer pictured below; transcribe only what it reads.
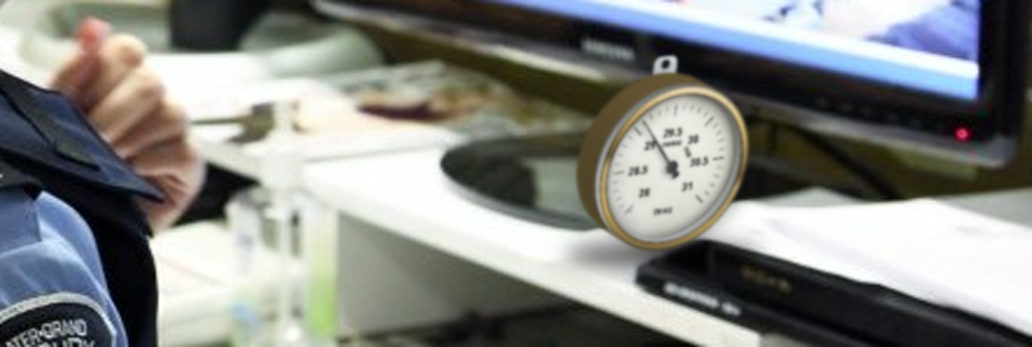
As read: 29.1
